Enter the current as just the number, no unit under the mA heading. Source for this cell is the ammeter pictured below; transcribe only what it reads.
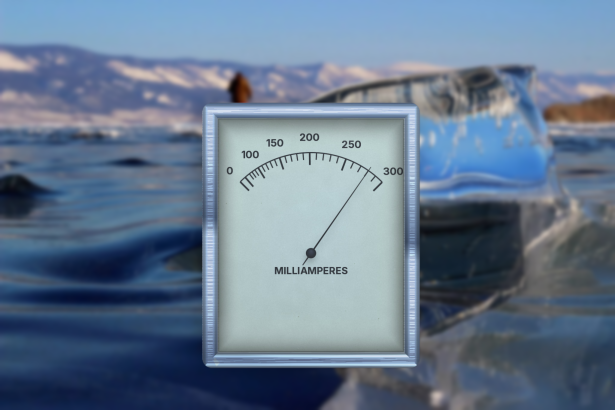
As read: 280
